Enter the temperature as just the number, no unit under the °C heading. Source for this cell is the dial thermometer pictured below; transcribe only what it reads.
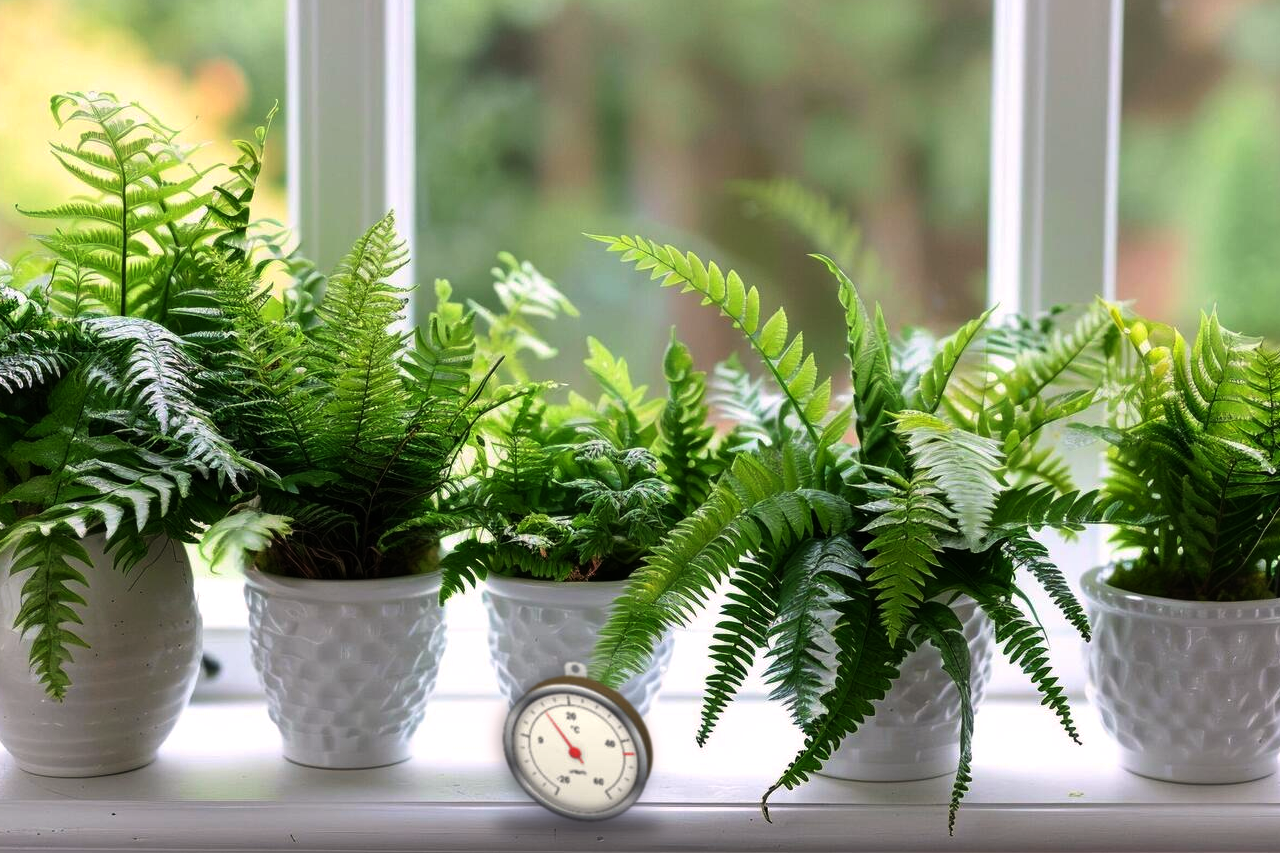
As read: 12
